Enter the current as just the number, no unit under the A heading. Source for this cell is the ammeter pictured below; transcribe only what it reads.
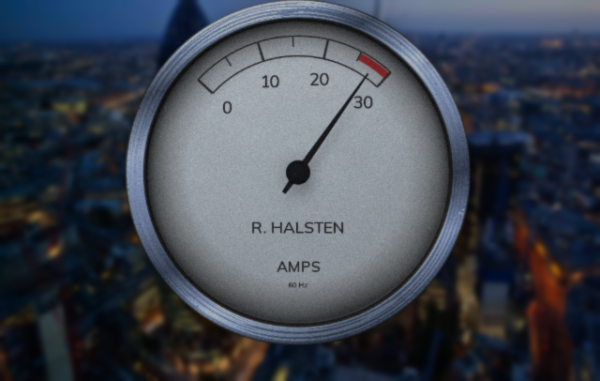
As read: 27.5
